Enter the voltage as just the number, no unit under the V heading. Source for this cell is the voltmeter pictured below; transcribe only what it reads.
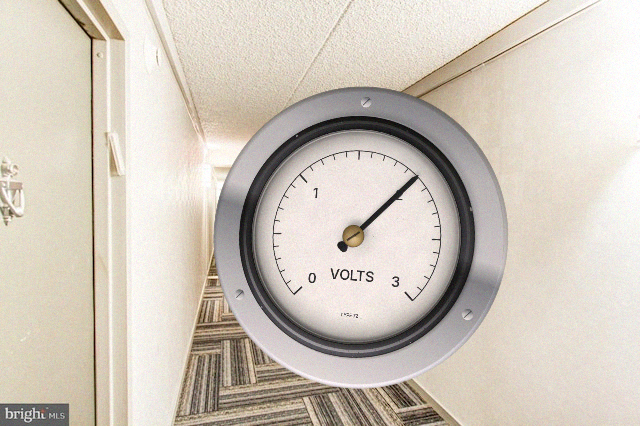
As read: 2
